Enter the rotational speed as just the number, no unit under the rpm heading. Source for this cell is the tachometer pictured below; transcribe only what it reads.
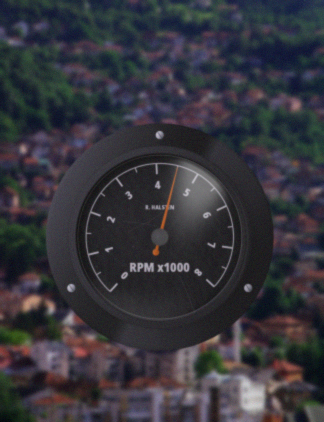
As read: 4500
